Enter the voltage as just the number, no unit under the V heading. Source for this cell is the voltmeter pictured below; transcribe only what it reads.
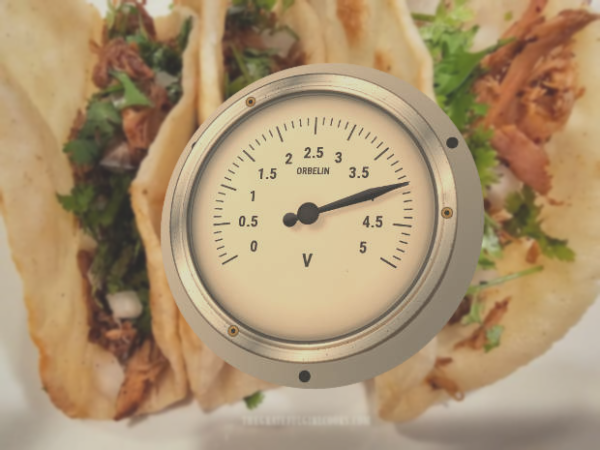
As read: 4
